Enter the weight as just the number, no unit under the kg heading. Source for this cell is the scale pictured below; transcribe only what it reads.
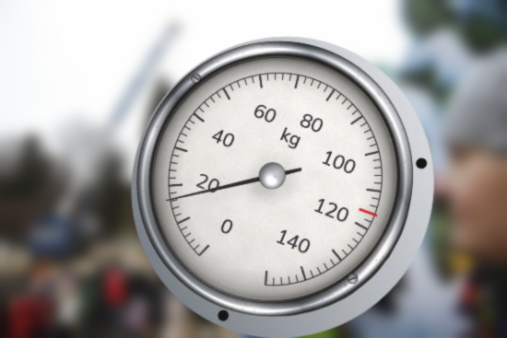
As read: 16
